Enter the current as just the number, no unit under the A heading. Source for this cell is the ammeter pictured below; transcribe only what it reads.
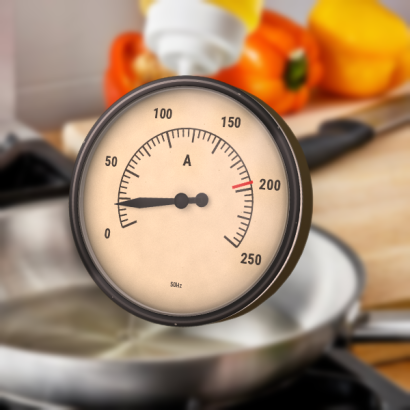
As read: 20
